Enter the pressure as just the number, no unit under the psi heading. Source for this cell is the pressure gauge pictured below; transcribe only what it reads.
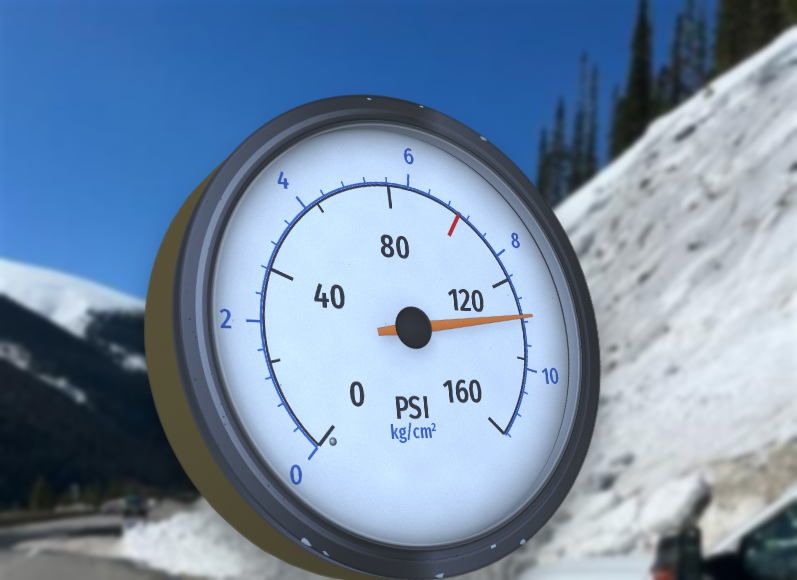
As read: 130
